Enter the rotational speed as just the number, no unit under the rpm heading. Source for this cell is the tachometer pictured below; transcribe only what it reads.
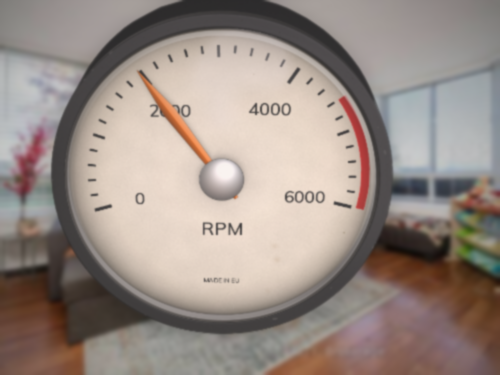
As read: 2000
